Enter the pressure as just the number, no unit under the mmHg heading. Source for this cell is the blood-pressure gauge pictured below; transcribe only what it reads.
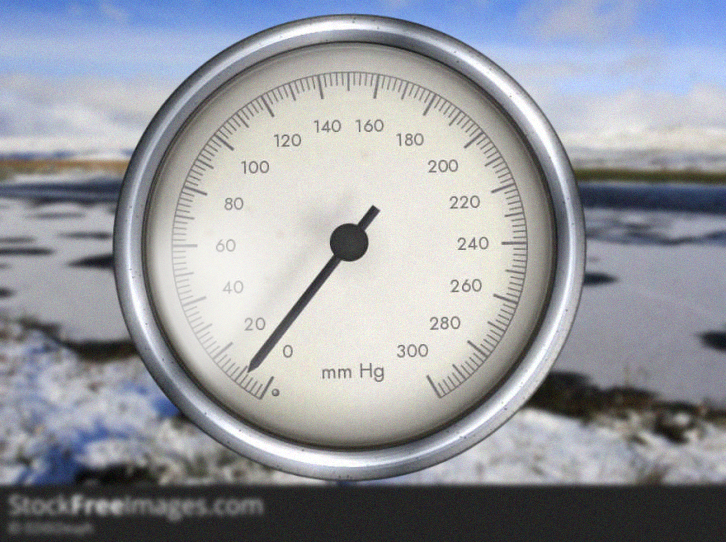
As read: 8
